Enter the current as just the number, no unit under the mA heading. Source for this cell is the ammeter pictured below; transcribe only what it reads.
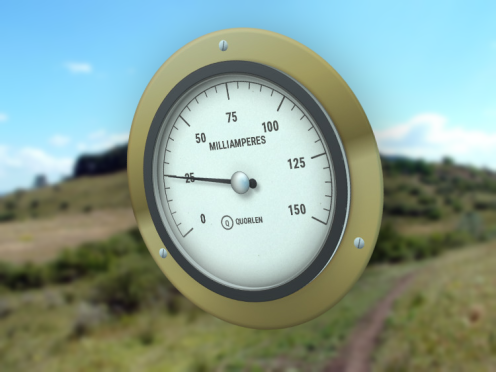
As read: 25
